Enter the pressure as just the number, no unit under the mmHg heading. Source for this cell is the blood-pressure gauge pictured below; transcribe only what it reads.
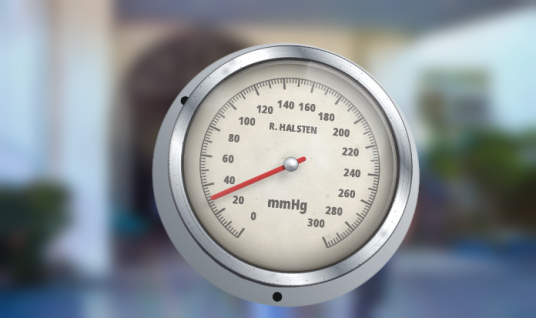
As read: 30
